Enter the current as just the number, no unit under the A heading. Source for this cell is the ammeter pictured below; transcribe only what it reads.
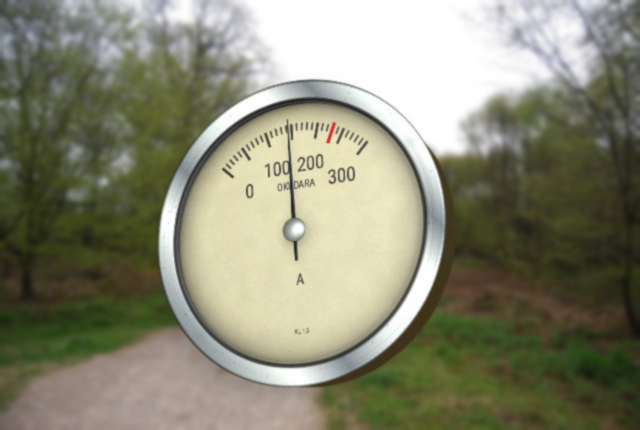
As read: 150
